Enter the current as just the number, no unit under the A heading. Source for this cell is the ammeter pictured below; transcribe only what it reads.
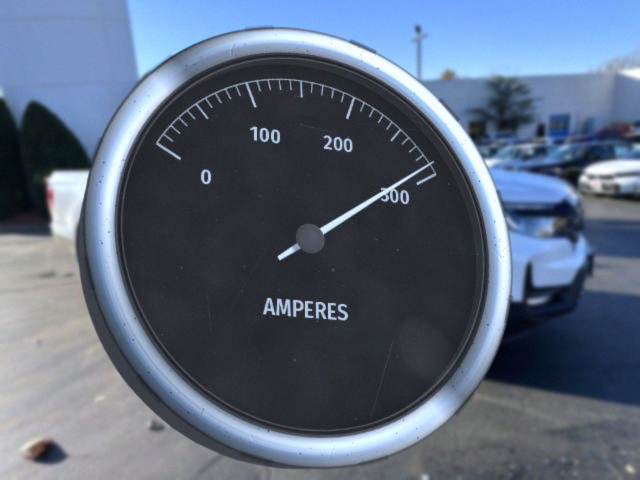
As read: 290
